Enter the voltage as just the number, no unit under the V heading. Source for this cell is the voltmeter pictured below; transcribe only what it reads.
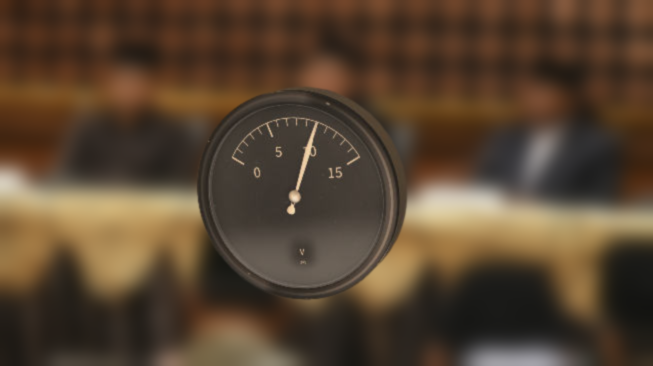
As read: 10
